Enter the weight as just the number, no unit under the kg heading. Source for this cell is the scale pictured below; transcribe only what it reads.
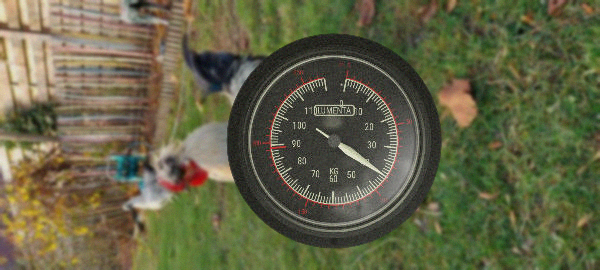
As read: 40
